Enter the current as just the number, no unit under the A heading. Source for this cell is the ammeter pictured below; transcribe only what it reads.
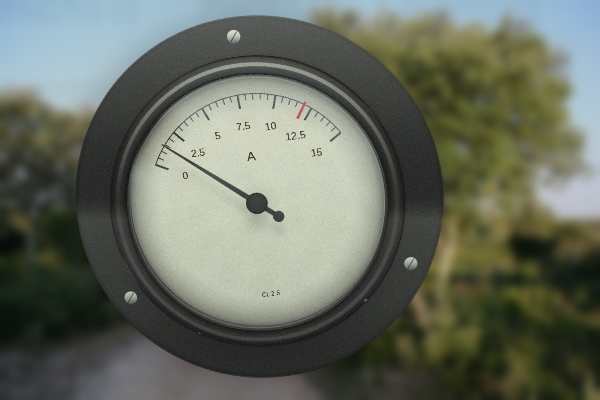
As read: 1.5
